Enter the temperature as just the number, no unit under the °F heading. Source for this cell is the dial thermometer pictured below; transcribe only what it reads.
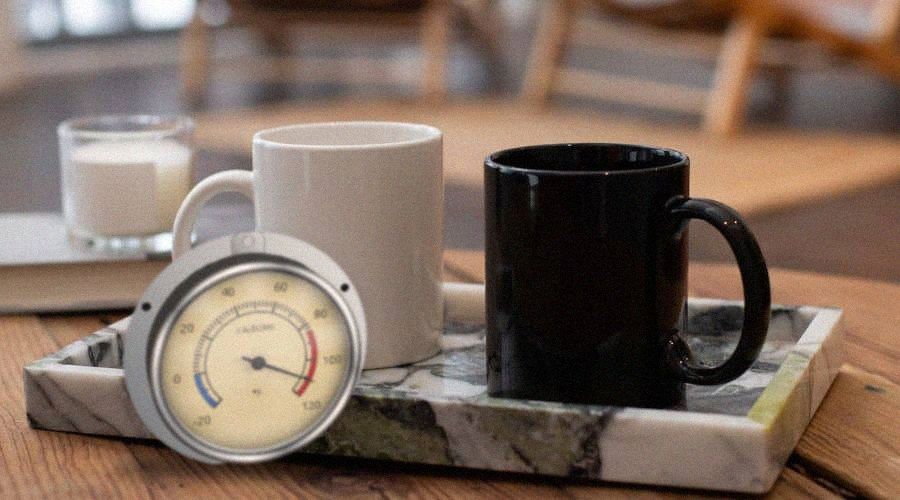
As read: 110
